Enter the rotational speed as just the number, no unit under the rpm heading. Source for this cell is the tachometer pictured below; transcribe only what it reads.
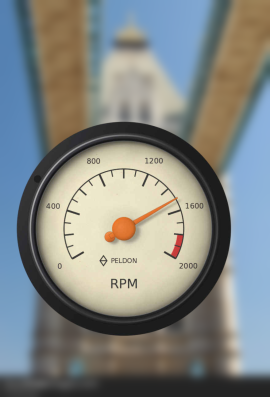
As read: 1500
